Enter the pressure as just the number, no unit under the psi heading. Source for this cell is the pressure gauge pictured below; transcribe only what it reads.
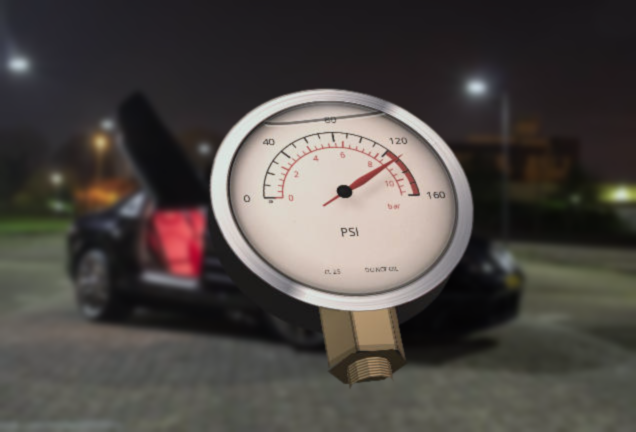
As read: 130
